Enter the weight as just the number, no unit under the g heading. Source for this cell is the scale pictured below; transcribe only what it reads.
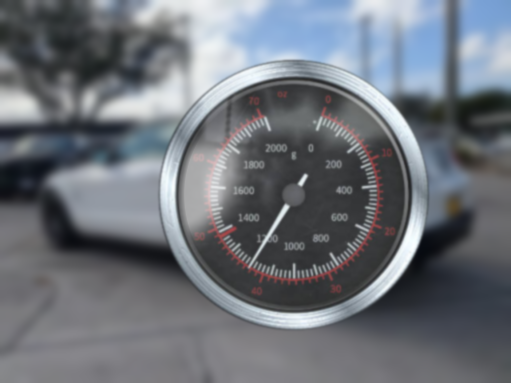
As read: 1200
